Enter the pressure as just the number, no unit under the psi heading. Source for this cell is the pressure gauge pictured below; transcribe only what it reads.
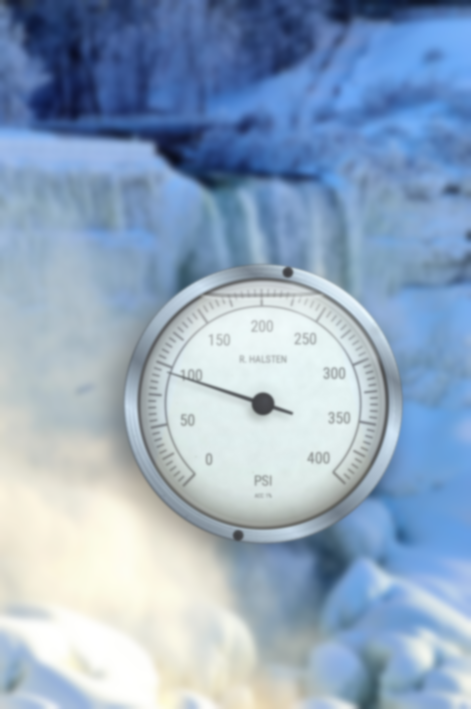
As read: 95
